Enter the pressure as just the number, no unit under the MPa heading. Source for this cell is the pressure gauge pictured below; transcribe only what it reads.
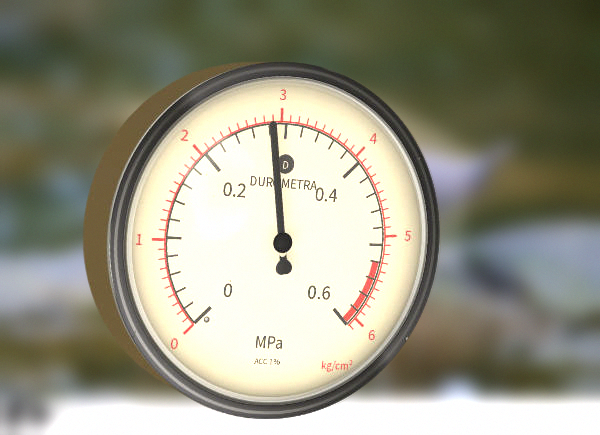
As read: 0.28
